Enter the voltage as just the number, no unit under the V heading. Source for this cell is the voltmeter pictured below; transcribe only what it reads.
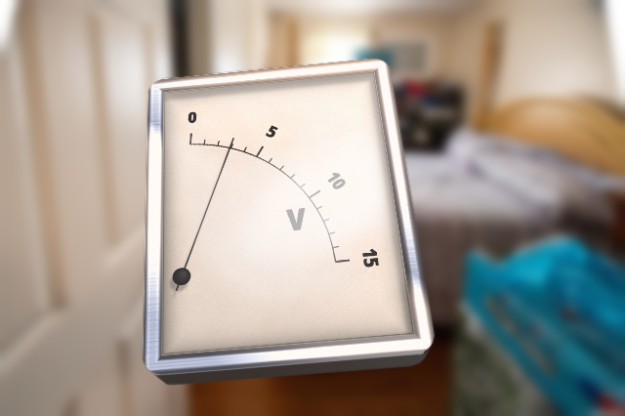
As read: 3
